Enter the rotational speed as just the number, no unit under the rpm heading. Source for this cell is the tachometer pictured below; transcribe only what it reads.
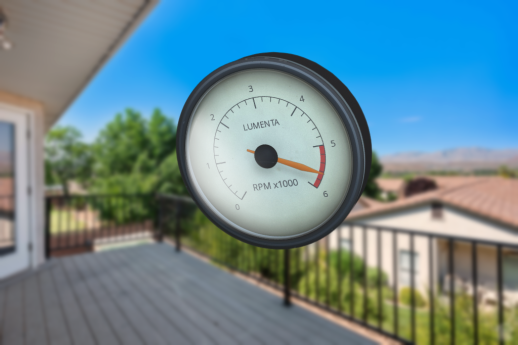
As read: 5600
